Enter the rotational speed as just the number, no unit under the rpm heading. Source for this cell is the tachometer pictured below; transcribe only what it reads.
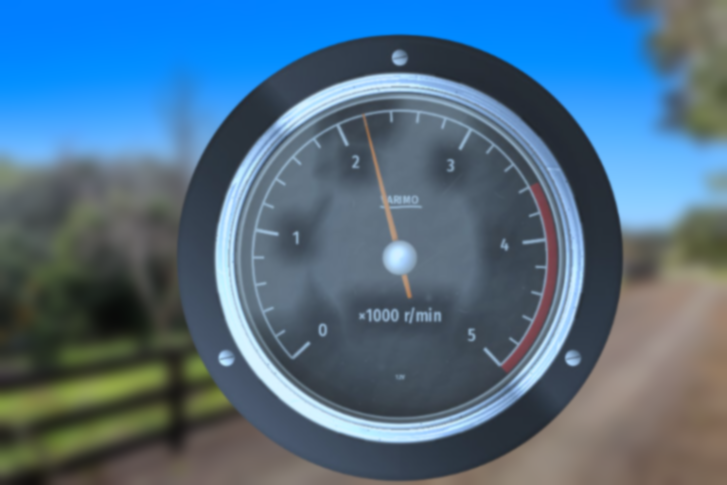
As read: 2200
